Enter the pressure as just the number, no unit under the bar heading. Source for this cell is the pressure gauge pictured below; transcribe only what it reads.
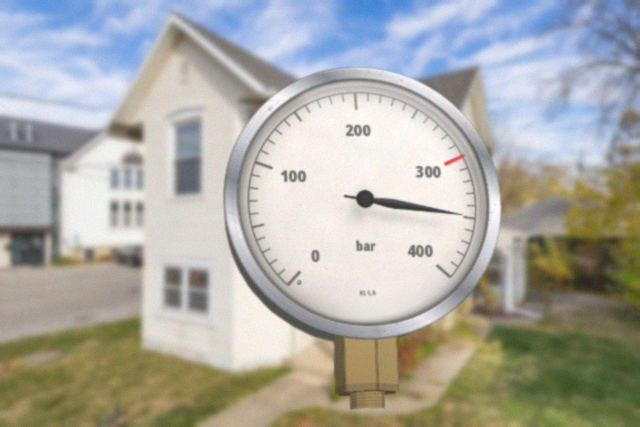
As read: 350
